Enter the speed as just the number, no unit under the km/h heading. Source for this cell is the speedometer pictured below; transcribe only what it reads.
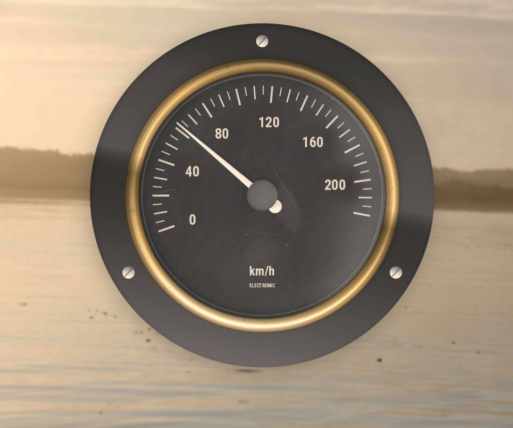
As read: 62.5
